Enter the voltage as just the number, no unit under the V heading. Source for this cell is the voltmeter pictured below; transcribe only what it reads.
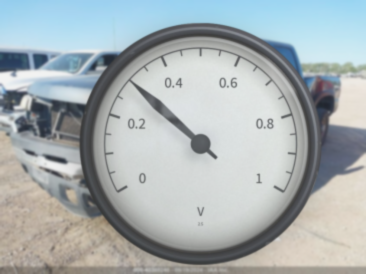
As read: 0.3
